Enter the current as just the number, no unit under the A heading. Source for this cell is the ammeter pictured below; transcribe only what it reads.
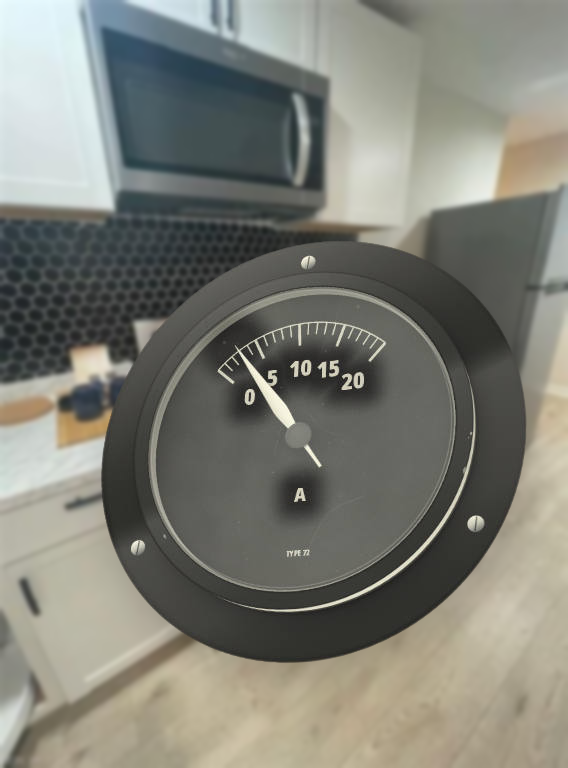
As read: 3
